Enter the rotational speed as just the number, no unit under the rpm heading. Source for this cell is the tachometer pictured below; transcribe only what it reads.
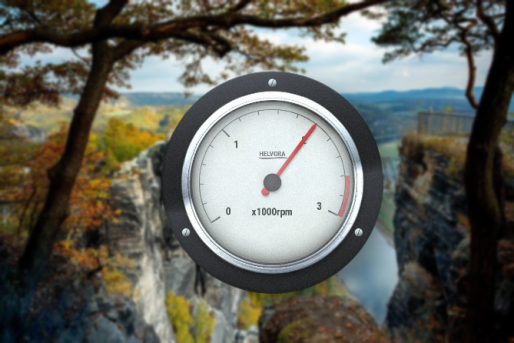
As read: 2000
